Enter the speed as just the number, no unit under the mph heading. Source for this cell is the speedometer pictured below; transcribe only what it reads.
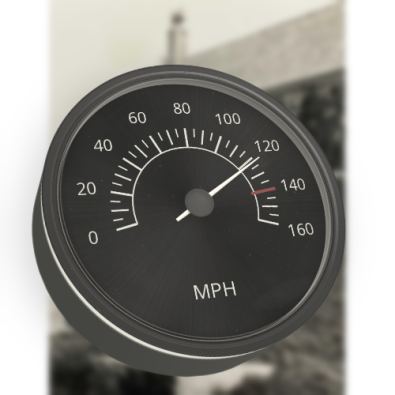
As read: 122.5
